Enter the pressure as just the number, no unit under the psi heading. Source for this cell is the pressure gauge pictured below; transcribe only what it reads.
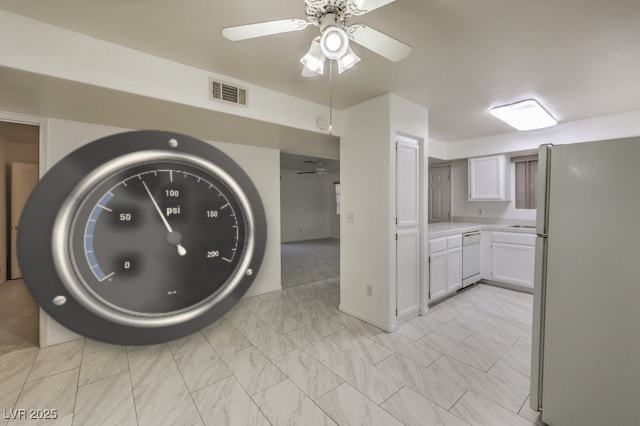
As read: 80
